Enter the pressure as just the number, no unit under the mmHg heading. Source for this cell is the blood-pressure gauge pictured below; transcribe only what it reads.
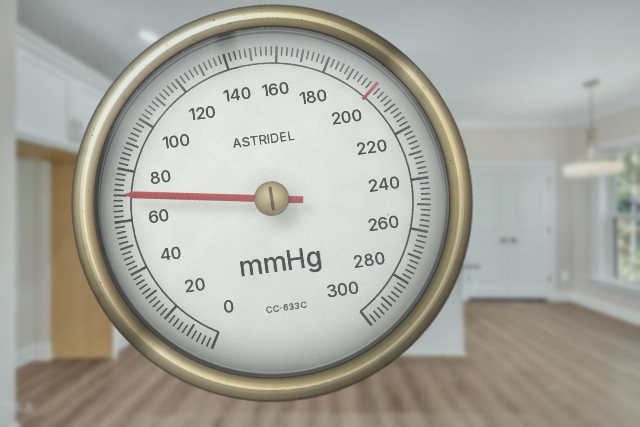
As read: 70
